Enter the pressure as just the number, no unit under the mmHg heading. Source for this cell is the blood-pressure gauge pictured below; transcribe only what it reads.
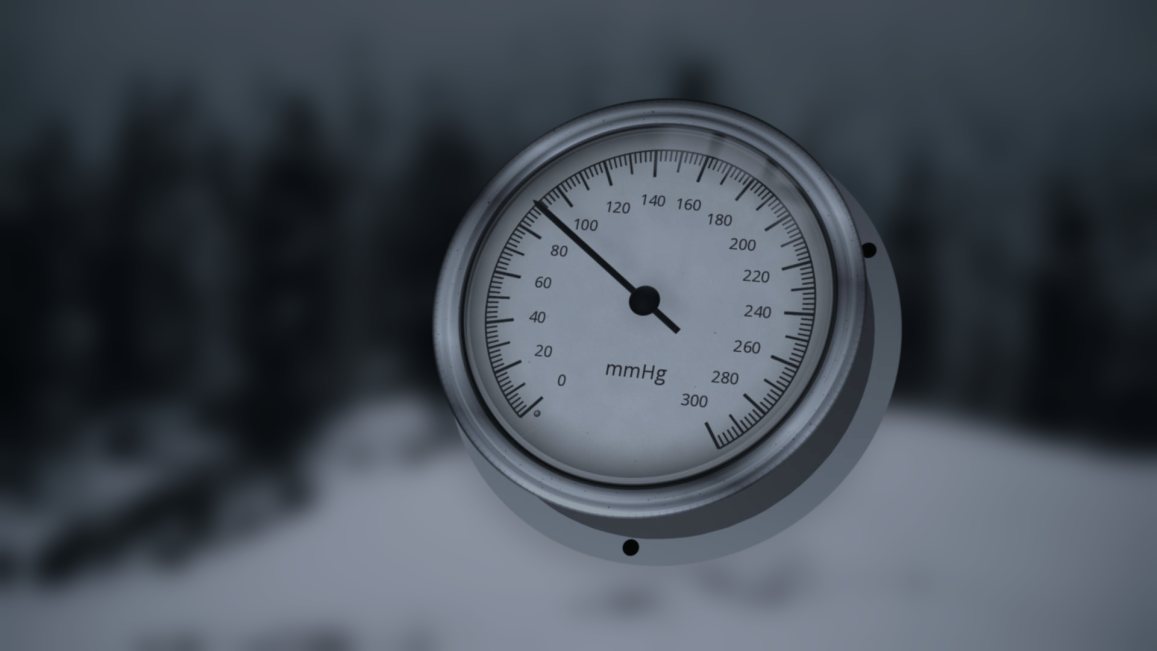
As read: 90
